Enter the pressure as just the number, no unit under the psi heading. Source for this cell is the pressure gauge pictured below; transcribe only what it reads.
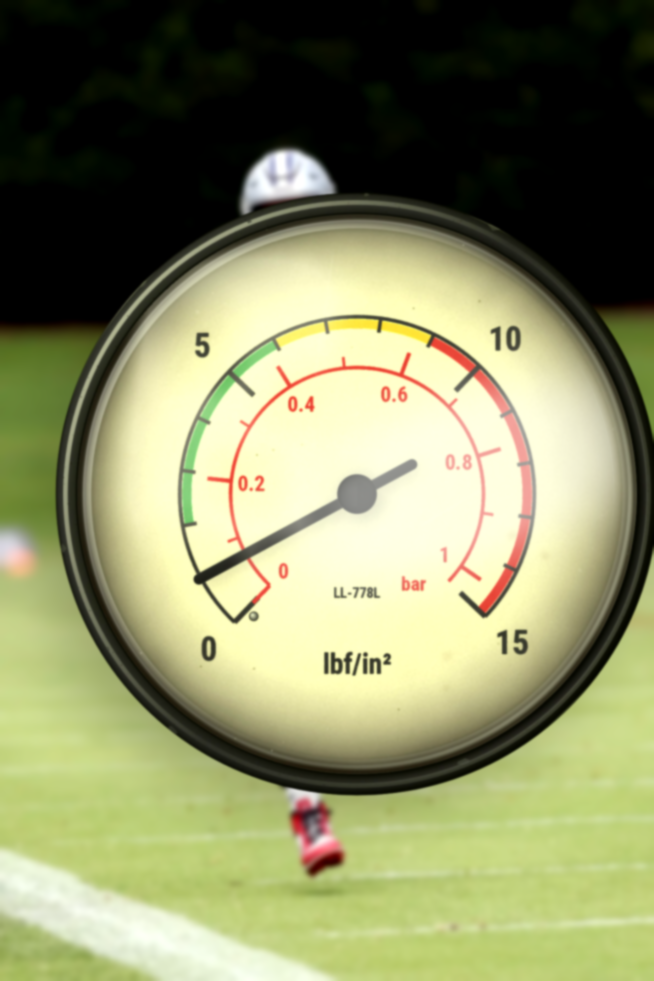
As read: 1
